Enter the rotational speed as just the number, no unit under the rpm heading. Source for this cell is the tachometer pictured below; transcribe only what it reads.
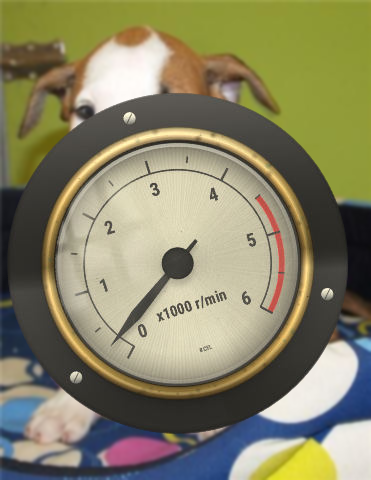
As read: 250
